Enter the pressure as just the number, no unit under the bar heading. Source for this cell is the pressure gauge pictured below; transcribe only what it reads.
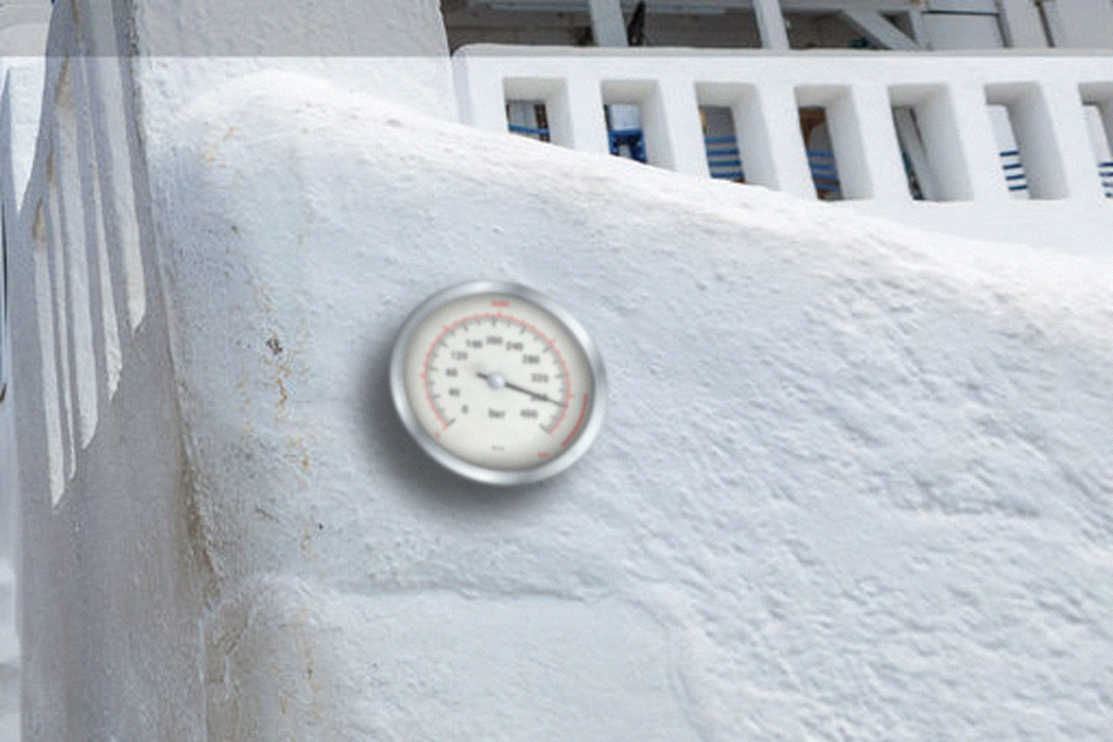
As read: 360
